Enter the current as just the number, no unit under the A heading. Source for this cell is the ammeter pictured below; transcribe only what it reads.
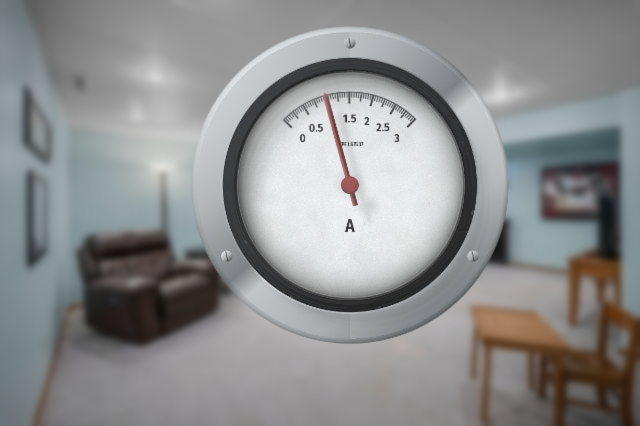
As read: 1
